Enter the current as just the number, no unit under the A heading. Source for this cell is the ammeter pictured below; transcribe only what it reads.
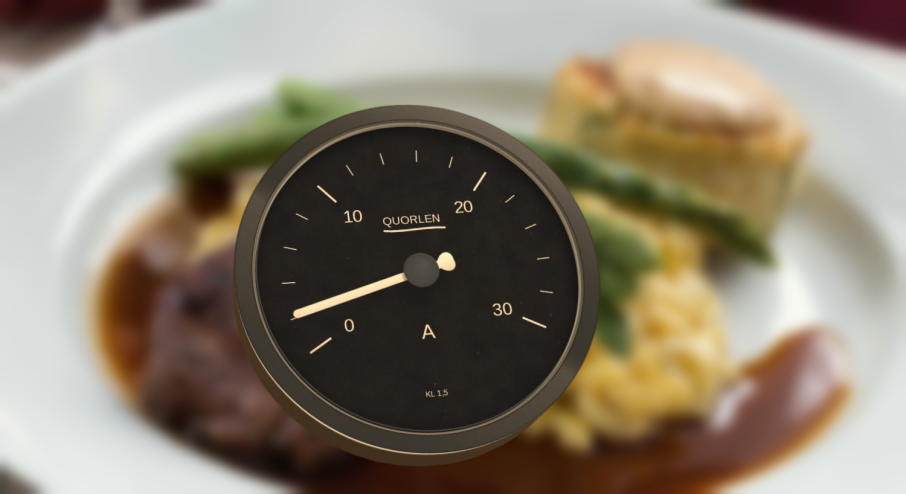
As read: 2
